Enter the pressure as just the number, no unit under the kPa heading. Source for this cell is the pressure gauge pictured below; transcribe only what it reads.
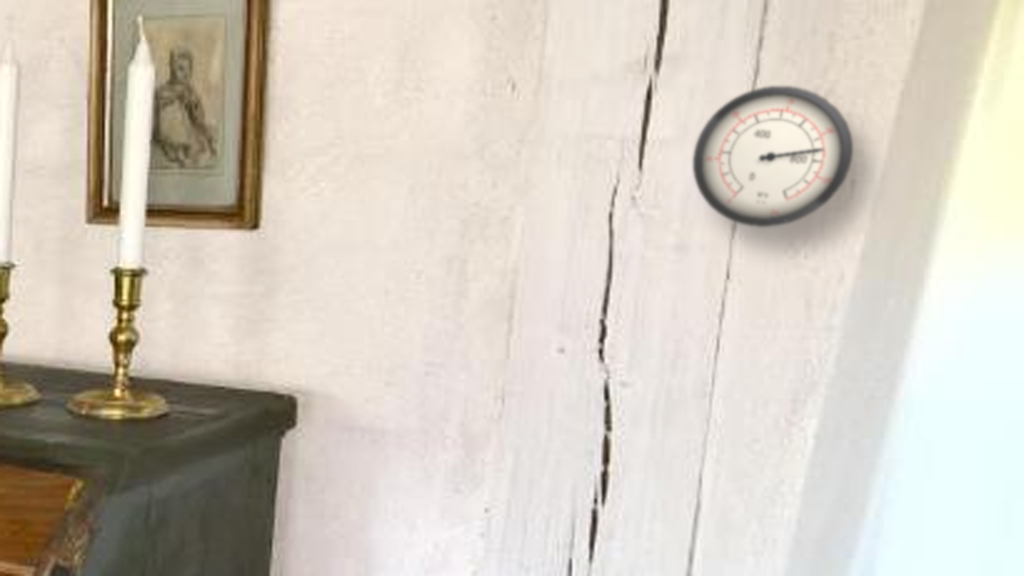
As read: 750
